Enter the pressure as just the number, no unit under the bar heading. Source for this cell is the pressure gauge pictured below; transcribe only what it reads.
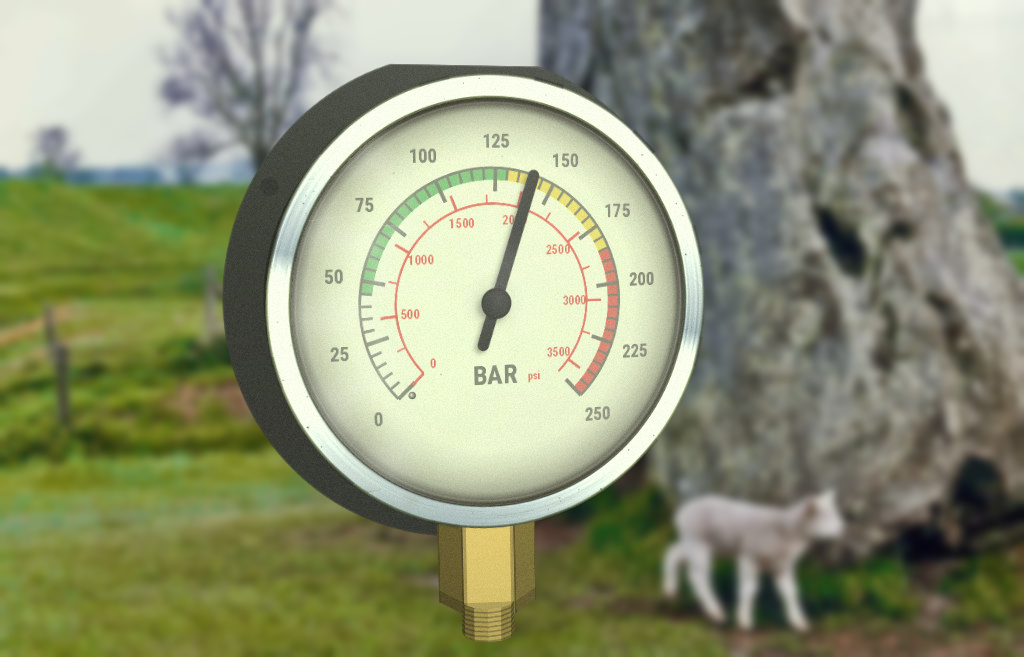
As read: 140
